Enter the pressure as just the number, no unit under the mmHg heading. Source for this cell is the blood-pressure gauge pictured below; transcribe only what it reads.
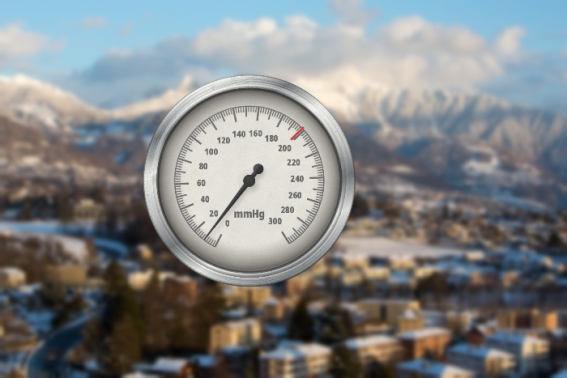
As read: 10
